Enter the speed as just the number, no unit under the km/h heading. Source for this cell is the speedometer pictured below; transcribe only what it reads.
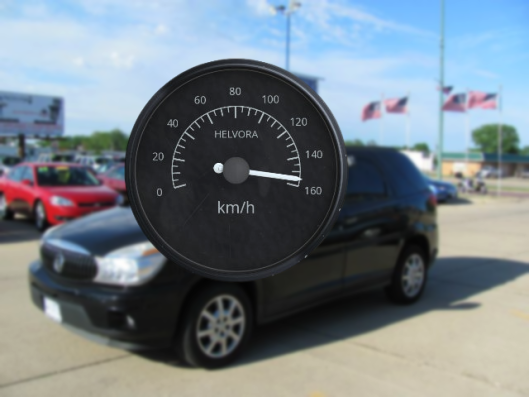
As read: 155
